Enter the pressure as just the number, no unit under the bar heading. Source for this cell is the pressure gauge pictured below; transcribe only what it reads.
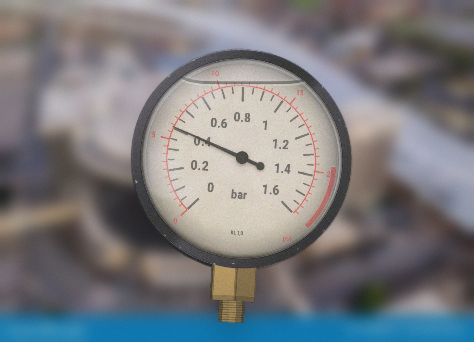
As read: 0.4
